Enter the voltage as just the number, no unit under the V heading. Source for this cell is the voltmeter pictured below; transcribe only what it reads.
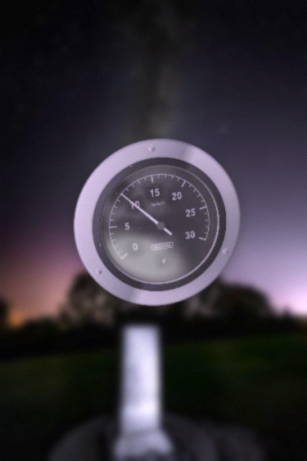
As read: 10
